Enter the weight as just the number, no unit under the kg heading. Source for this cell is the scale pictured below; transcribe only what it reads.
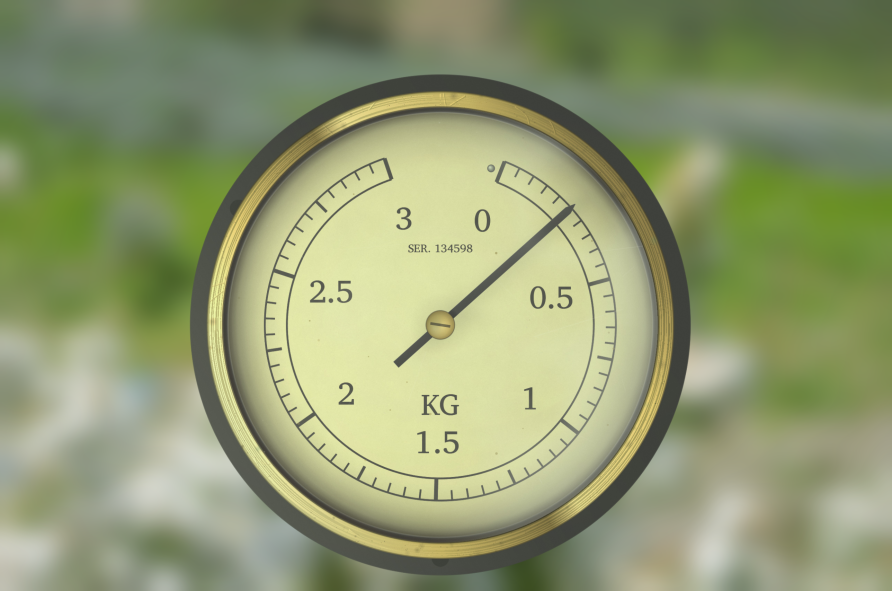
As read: 0.25
